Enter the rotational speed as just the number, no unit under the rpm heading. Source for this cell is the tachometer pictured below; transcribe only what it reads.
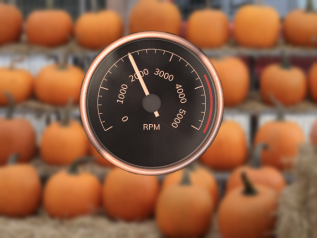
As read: 2000
